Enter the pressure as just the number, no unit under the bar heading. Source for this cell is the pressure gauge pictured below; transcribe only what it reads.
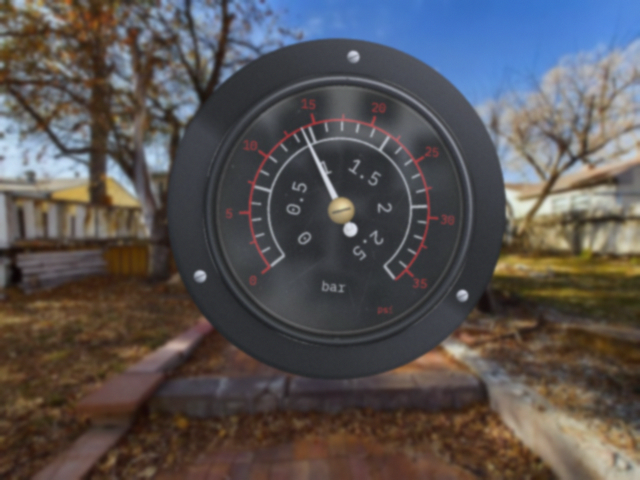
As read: 0.95
